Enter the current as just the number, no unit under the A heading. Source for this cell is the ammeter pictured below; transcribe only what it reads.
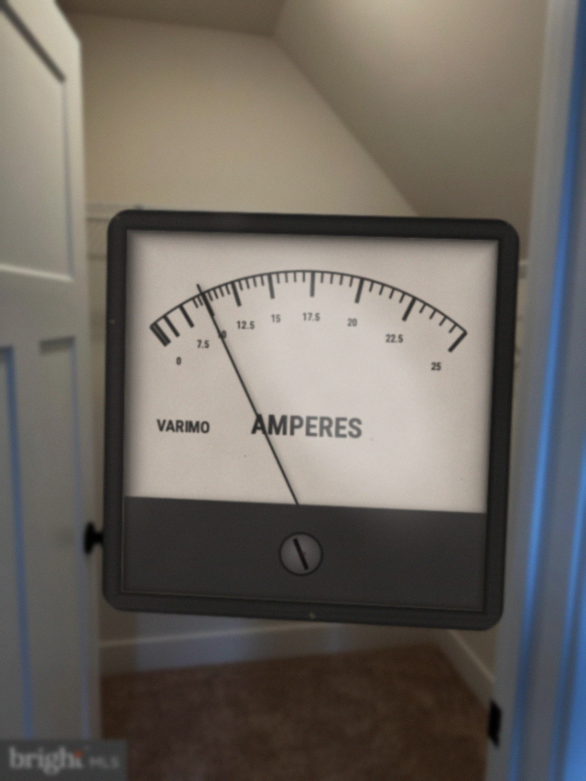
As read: 10
